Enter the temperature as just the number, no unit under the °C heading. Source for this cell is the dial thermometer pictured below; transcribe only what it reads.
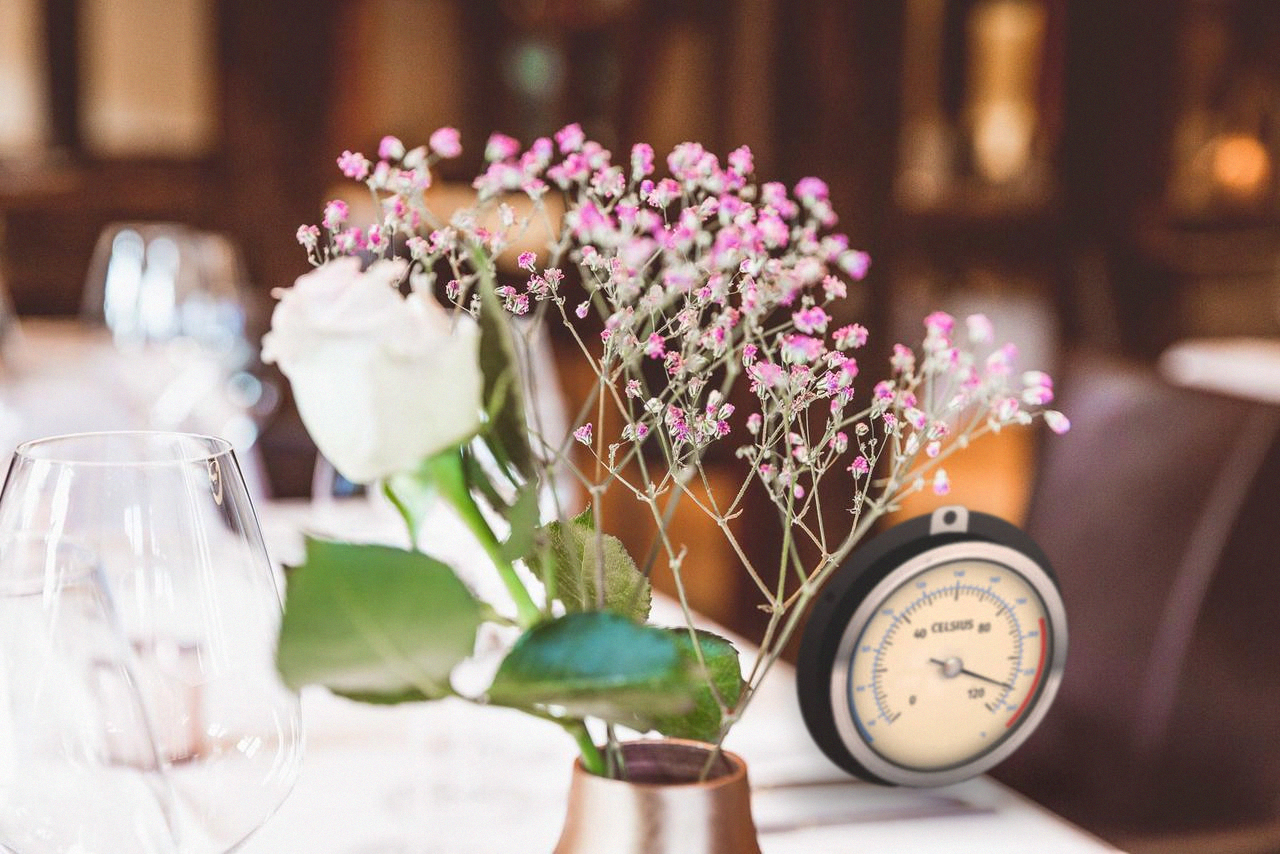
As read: 110
